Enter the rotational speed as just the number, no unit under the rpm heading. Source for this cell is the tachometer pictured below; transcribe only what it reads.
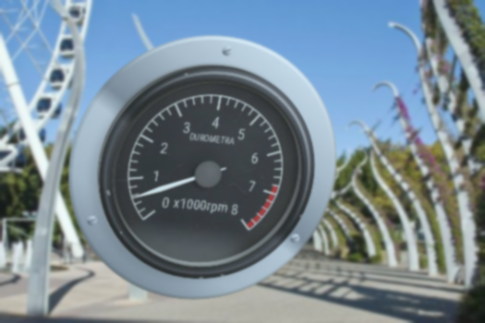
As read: 600
